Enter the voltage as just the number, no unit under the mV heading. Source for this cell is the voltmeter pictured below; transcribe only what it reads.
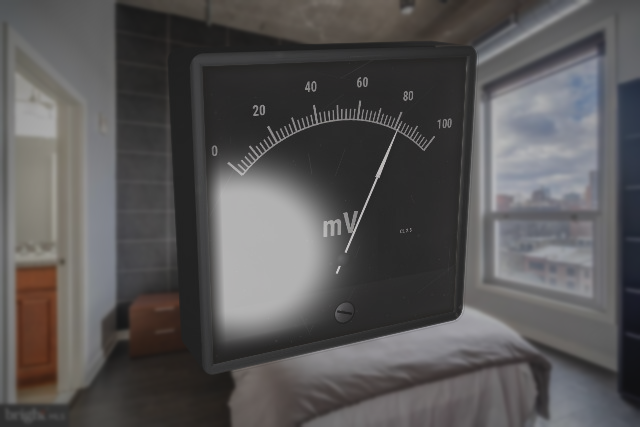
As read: 80
